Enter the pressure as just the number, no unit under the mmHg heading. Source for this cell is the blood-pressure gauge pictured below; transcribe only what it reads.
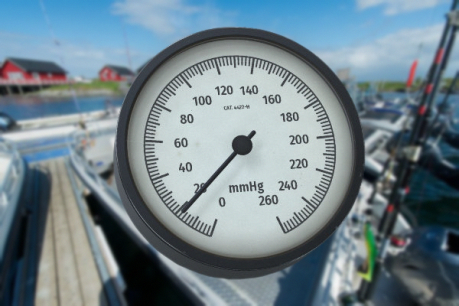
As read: 18
